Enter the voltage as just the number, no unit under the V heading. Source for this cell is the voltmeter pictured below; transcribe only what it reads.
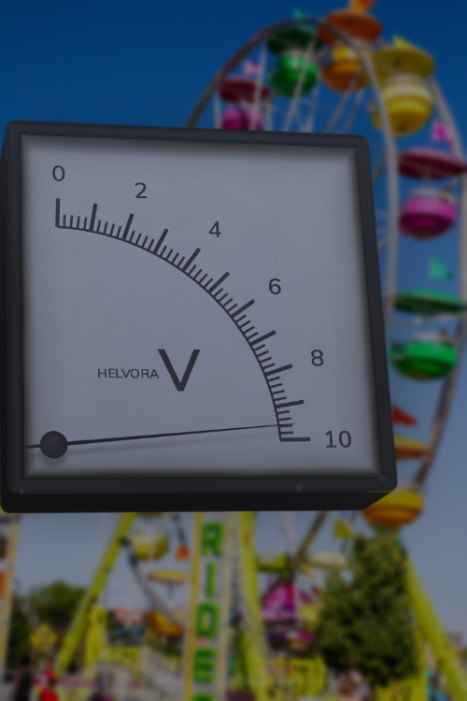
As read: 9.6
